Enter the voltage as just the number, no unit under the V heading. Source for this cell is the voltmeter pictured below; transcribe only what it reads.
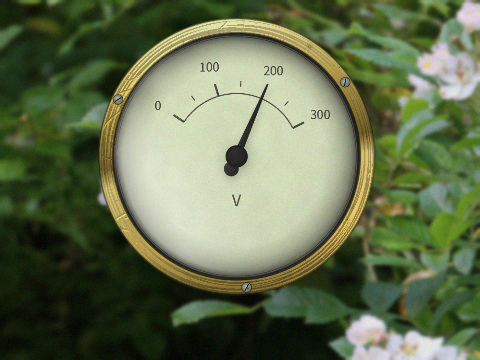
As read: 200
